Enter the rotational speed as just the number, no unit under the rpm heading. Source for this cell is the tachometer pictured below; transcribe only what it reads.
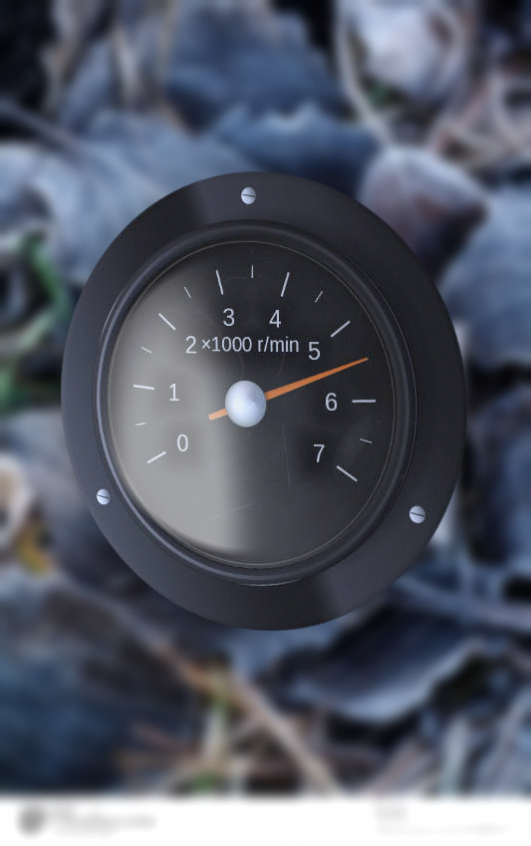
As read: 5500
